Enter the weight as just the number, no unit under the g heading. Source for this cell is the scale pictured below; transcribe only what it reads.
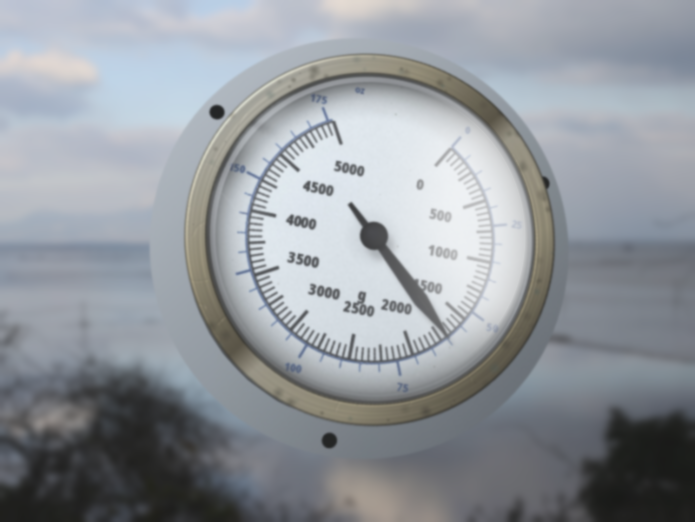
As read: 1700
